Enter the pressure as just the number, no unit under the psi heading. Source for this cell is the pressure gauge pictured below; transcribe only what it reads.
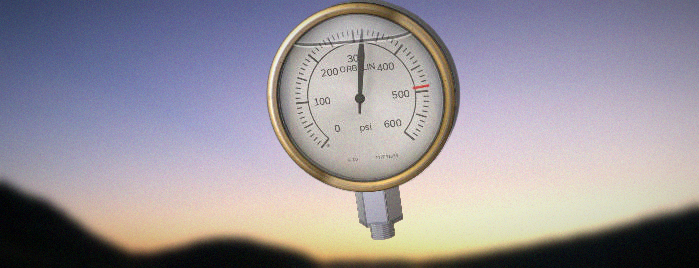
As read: 320
